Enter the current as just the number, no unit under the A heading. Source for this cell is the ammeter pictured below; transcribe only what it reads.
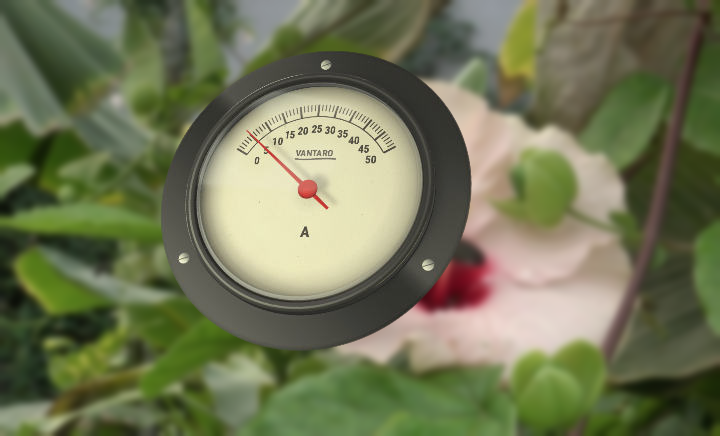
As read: 5
